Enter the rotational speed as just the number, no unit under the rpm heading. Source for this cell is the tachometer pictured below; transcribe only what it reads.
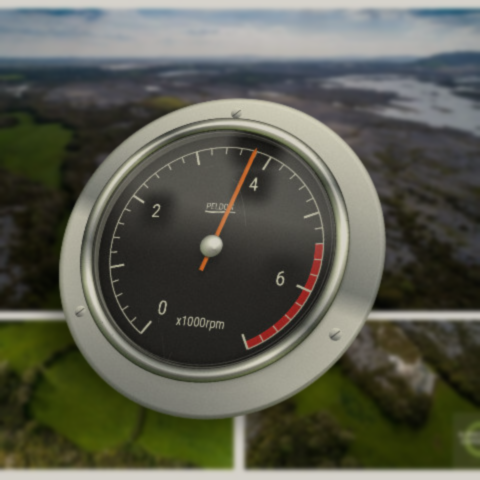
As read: 3800
